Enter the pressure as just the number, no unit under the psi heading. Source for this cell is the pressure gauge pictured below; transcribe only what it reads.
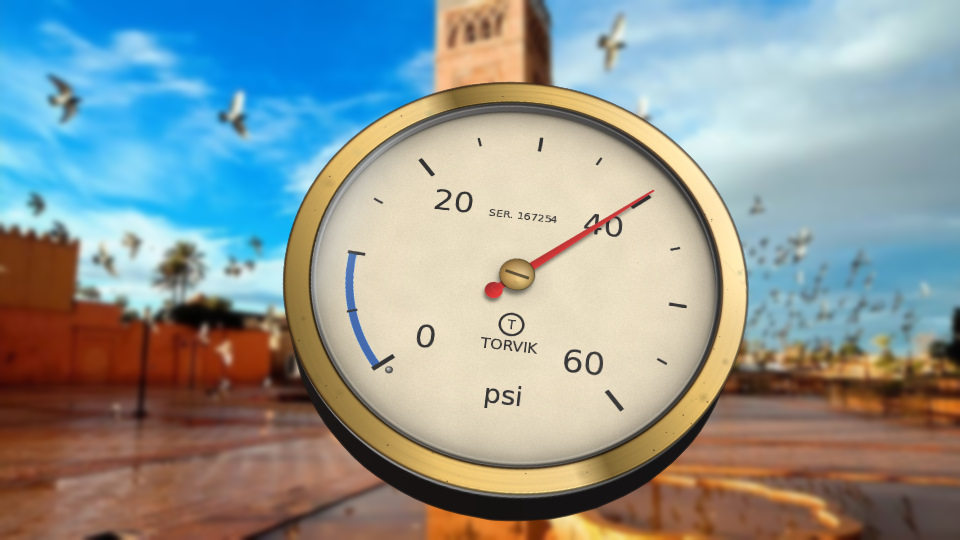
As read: 40
